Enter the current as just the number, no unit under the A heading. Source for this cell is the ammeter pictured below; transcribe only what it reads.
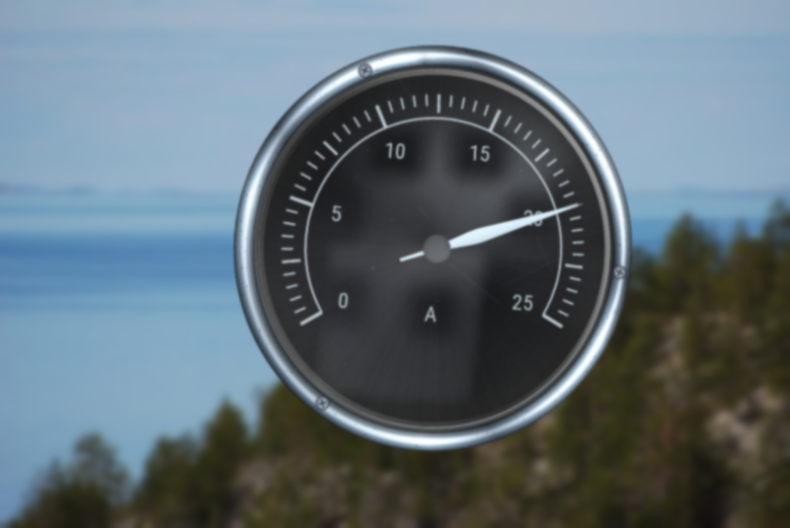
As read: 20
